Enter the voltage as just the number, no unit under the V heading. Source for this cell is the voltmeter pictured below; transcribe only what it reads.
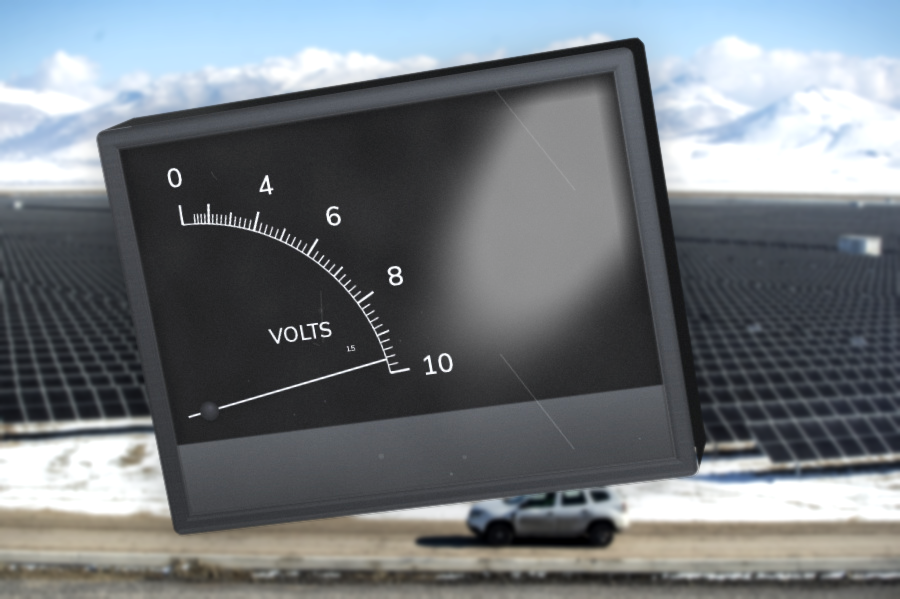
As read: 9.6
